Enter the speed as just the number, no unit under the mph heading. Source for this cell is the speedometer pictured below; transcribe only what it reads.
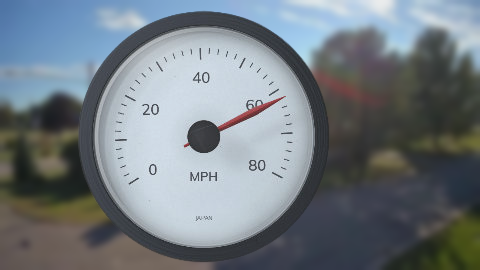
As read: 62
